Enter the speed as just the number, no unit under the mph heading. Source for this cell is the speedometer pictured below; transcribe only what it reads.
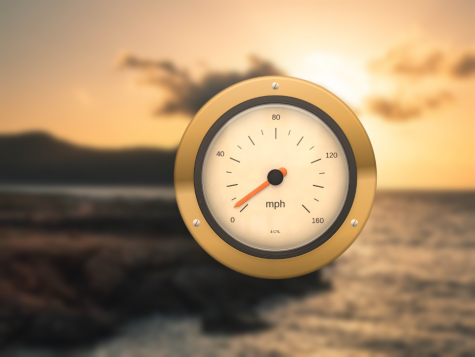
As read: 5
